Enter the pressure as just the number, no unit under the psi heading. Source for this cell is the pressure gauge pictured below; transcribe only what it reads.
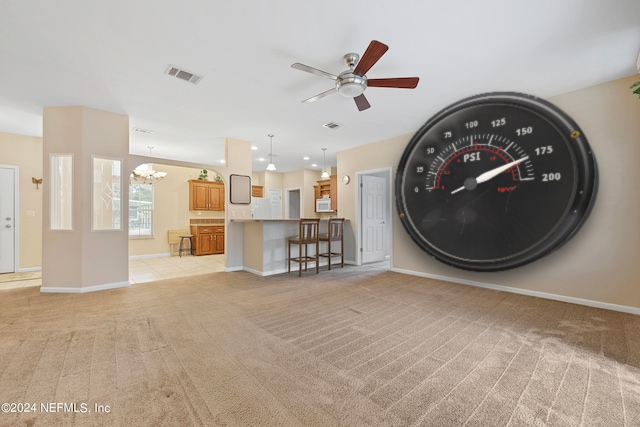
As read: 175
